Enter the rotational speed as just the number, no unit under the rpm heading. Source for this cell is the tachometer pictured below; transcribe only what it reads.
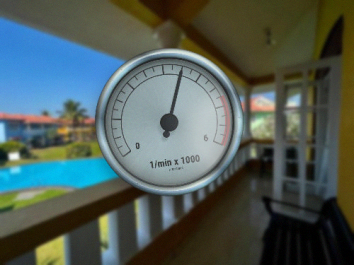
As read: 3500
